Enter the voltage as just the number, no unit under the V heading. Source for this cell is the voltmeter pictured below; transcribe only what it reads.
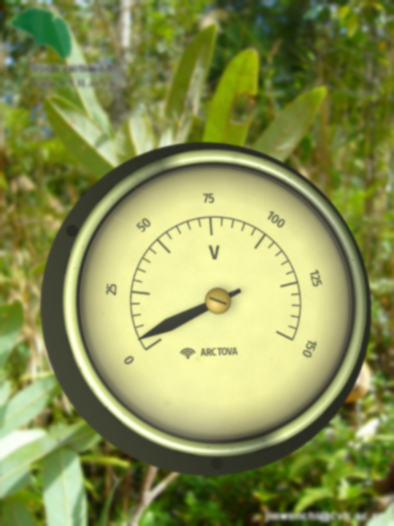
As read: 5
